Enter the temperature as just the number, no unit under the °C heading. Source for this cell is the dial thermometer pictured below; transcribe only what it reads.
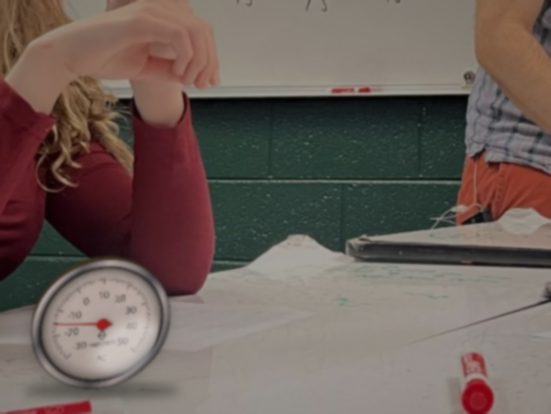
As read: -15
